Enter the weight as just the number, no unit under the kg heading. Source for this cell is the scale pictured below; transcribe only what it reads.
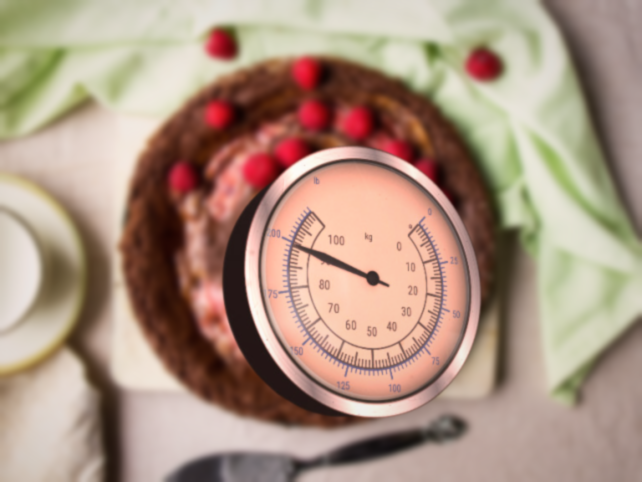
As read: 90
